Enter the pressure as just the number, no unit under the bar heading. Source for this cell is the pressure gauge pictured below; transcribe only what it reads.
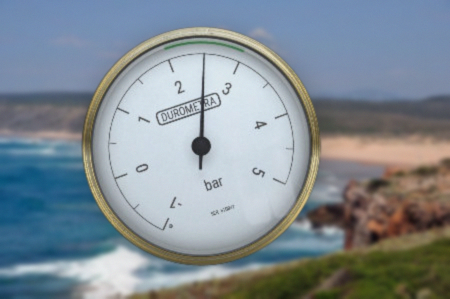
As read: 2.5
